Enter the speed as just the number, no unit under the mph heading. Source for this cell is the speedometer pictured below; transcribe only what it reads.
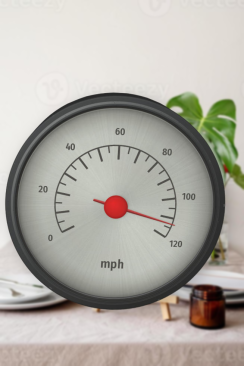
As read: 112.5
